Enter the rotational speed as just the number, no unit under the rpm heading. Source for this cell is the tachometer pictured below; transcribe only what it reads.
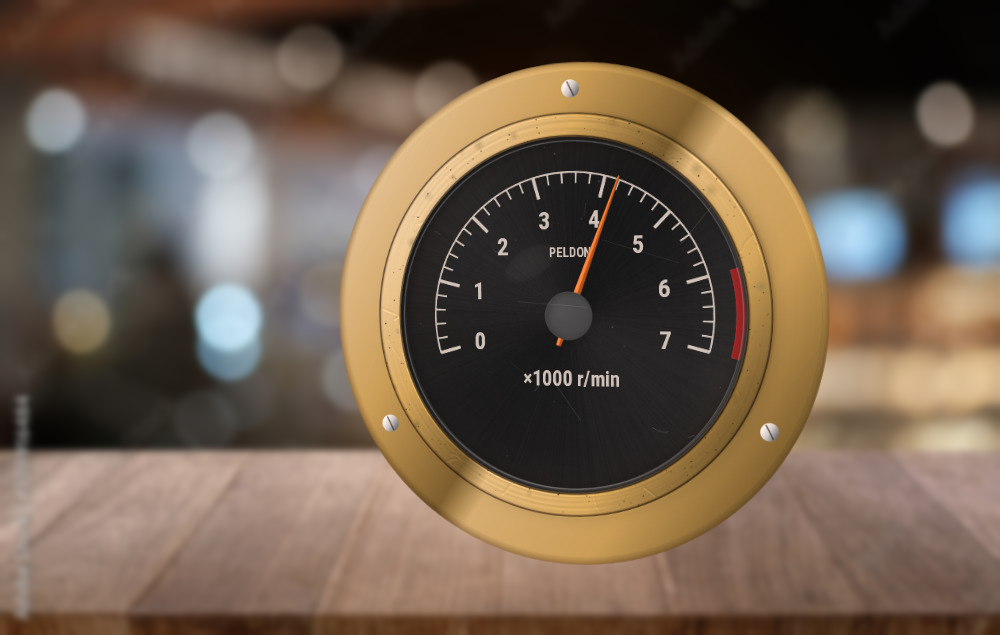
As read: 4200
